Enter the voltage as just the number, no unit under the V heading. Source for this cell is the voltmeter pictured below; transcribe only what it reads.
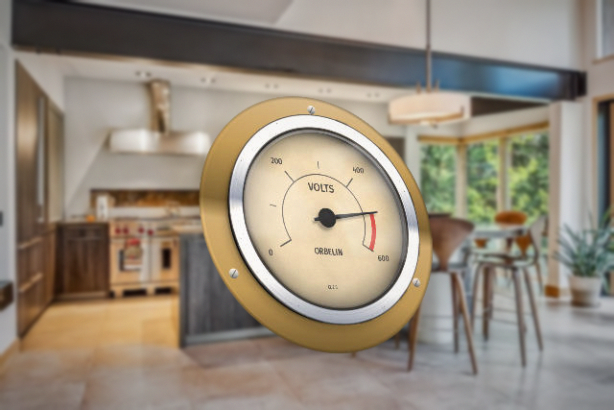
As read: 500
